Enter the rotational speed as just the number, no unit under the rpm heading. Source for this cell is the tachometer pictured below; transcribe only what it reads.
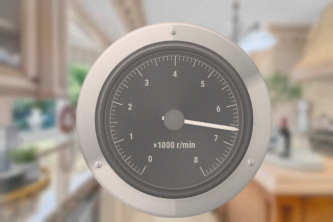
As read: 6600
